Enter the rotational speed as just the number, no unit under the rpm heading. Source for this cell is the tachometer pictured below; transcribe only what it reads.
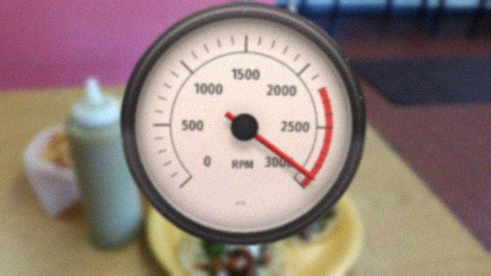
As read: 2900
